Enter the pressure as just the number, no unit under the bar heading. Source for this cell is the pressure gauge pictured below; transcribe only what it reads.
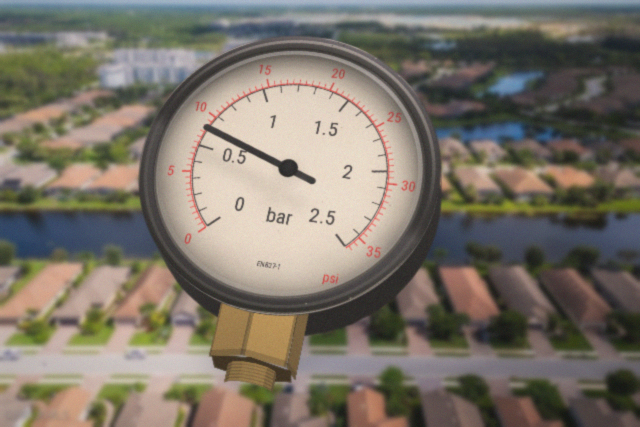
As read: 0.6
